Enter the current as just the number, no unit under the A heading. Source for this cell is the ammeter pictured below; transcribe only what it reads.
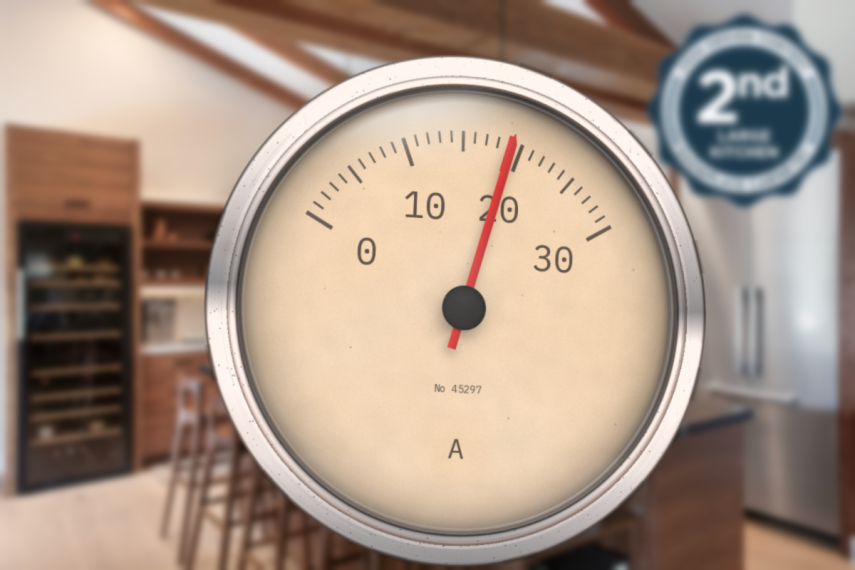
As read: 19
